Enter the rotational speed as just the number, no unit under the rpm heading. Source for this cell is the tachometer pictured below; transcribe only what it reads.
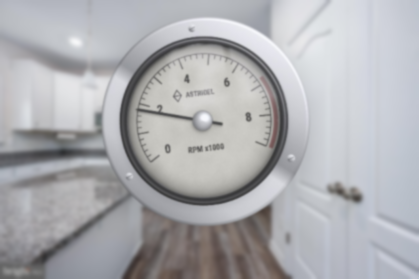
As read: 1800
